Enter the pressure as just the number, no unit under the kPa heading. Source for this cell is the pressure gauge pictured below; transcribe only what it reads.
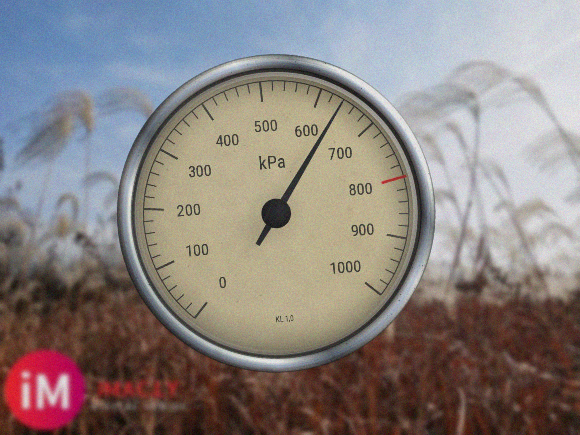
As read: 640
